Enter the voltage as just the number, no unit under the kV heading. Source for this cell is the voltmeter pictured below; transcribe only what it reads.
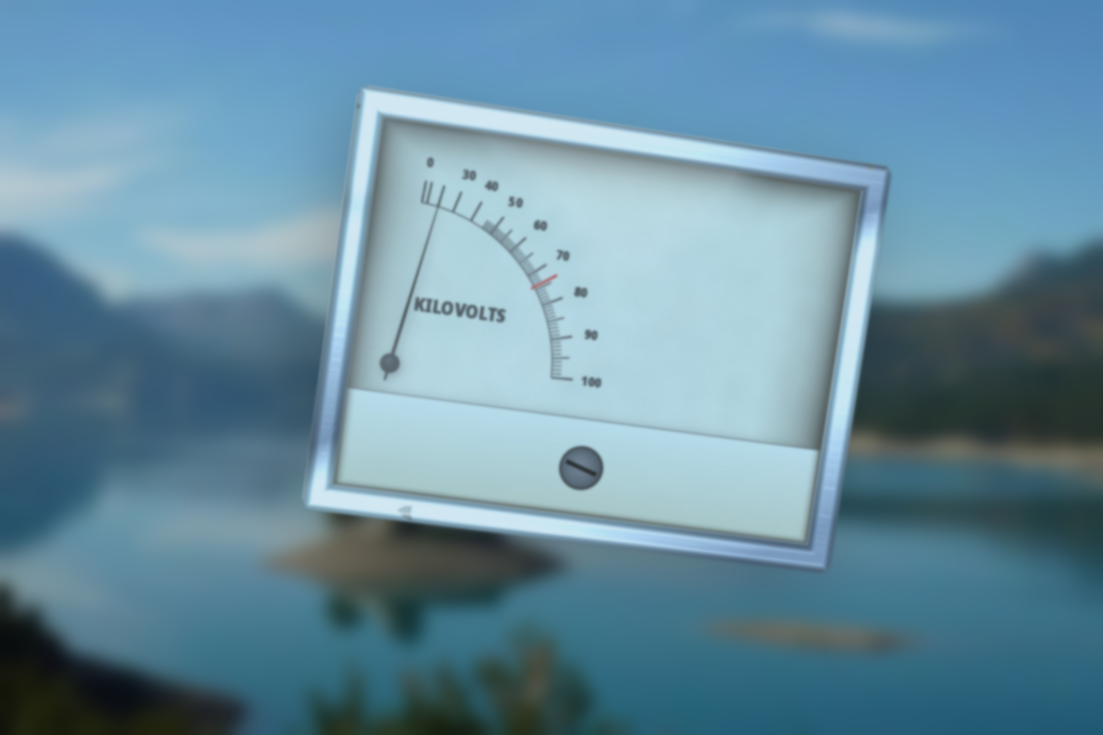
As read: 20
